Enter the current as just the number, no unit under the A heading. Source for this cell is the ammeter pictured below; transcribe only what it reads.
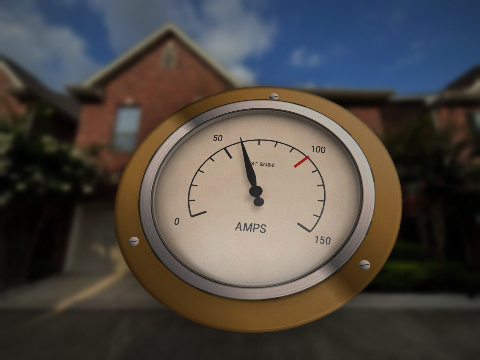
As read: 60
